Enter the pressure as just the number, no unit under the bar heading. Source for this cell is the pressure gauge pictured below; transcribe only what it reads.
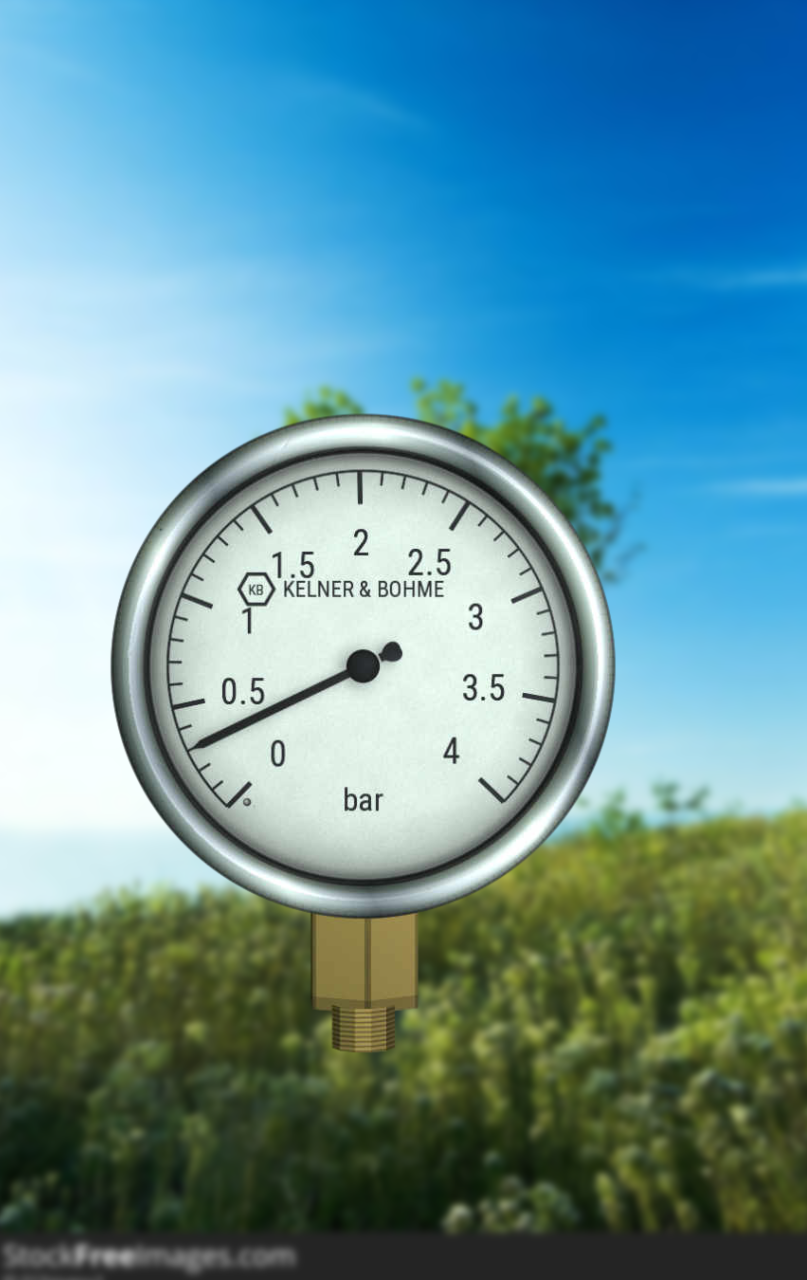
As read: 0.3
